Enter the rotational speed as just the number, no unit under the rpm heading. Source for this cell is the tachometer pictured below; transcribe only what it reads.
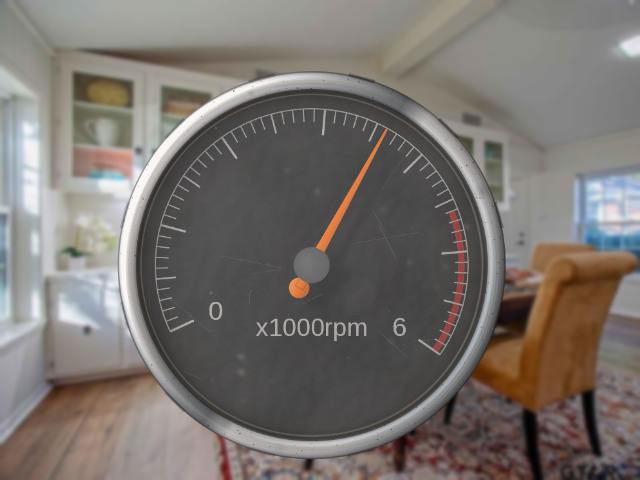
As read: 3600
